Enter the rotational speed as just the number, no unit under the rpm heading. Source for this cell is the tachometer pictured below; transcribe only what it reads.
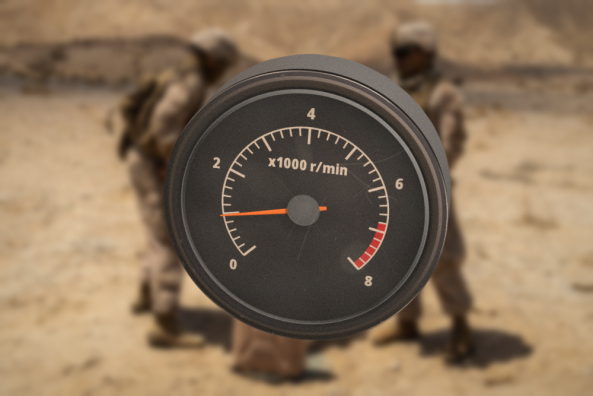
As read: 1000
